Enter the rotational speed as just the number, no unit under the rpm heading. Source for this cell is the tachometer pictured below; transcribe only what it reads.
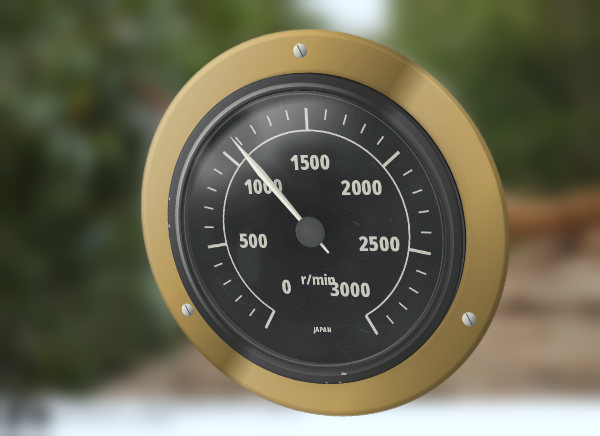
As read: 1100
